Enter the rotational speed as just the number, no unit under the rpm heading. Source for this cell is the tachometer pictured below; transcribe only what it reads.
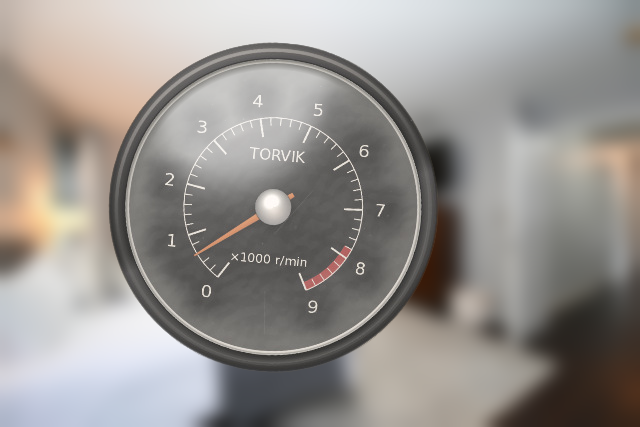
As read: 600
